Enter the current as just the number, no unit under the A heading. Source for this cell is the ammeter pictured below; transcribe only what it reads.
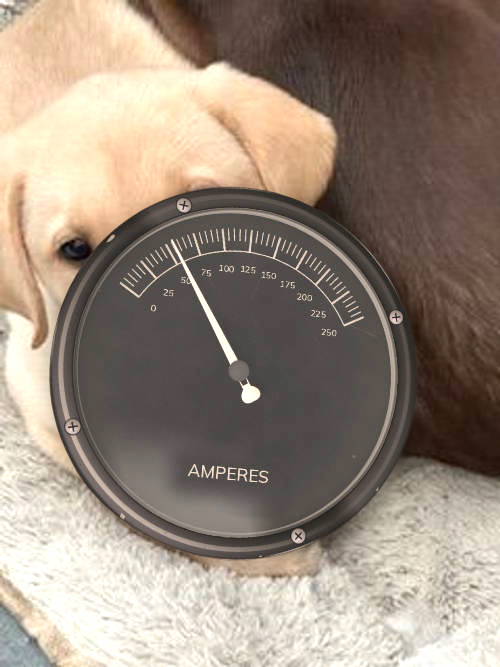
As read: 55
